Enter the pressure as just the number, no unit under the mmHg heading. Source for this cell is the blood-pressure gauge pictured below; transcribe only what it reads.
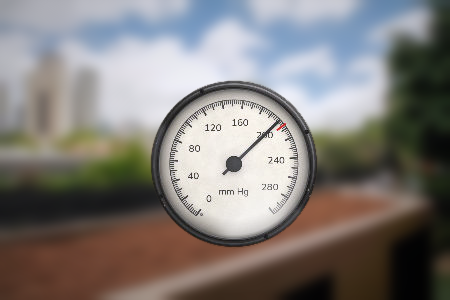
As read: 200
